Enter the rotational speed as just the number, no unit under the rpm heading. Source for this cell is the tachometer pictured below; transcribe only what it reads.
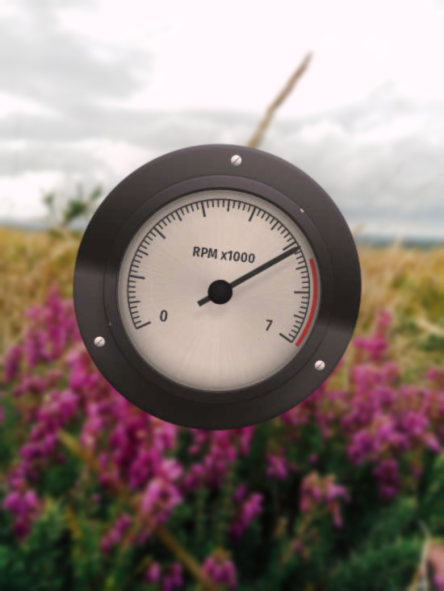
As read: 5100
